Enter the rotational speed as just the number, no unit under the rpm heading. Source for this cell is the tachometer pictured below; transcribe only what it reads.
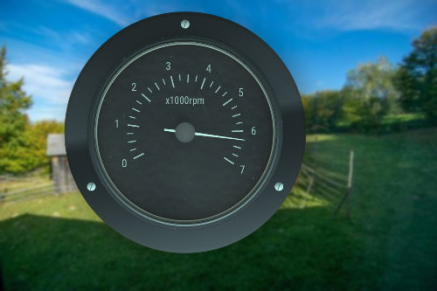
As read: 6250
